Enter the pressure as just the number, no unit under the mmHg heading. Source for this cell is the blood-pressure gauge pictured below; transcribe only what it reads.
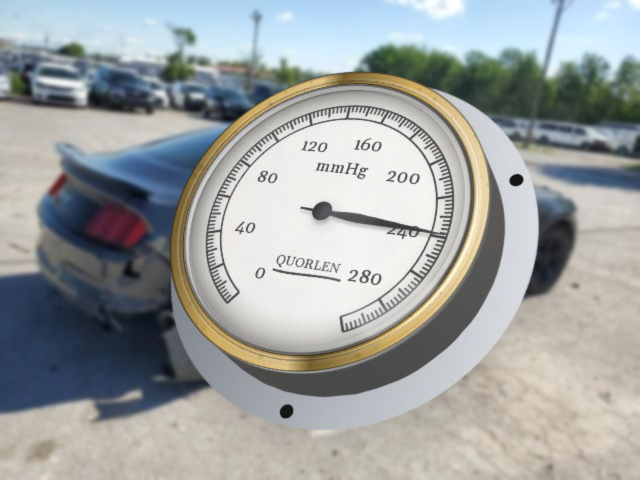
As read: 240
